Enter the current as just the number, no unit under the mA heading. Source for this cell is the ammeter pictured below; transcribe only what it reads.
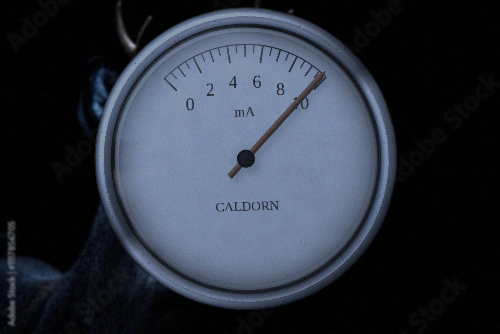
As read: 9.75
